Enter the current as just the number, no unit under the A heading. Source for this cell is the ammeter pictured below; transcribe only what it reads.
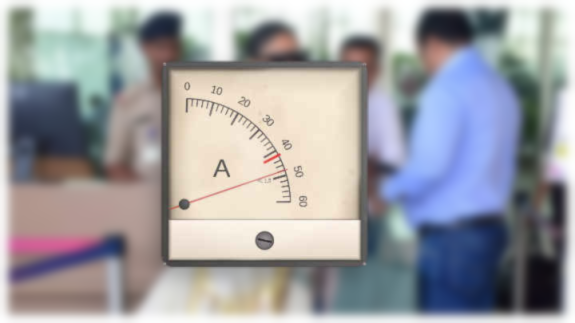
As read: 48
